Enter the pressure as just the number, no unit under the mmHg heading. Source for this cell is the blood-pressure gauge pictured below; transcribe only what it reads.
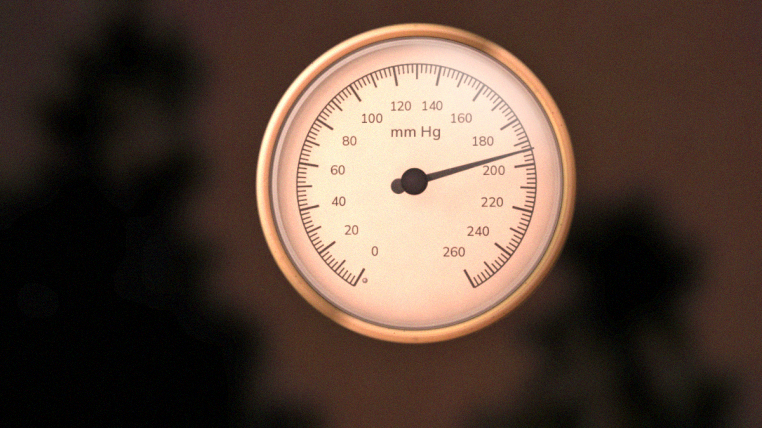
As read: 194
